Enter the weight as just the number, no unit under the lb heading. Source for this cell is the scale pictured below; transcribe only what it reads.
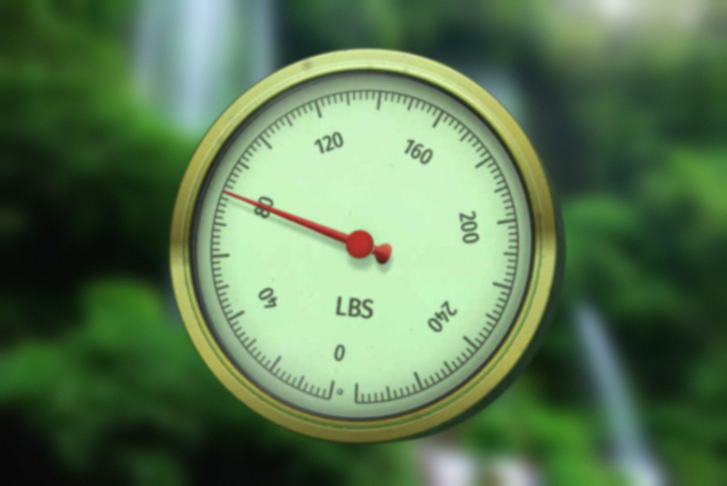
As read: 80
